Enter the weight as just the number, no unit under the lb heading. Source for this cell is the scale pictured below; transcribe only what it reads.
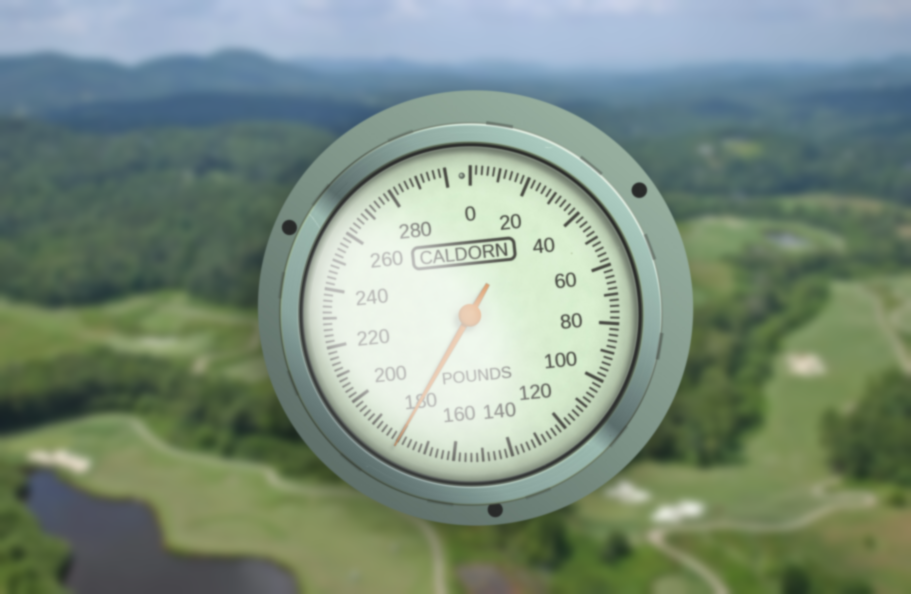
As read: 180
